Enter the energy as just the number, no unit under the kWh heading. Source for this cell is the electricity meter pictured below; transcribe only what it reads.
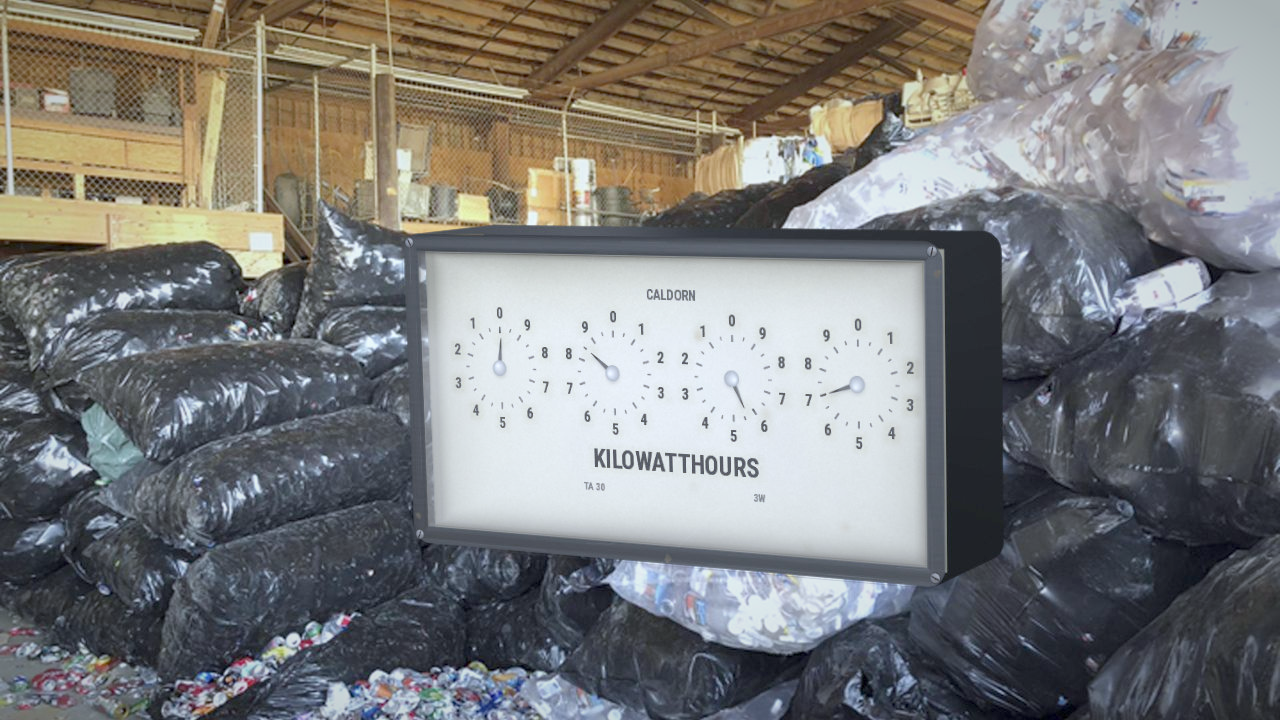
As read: 9857
